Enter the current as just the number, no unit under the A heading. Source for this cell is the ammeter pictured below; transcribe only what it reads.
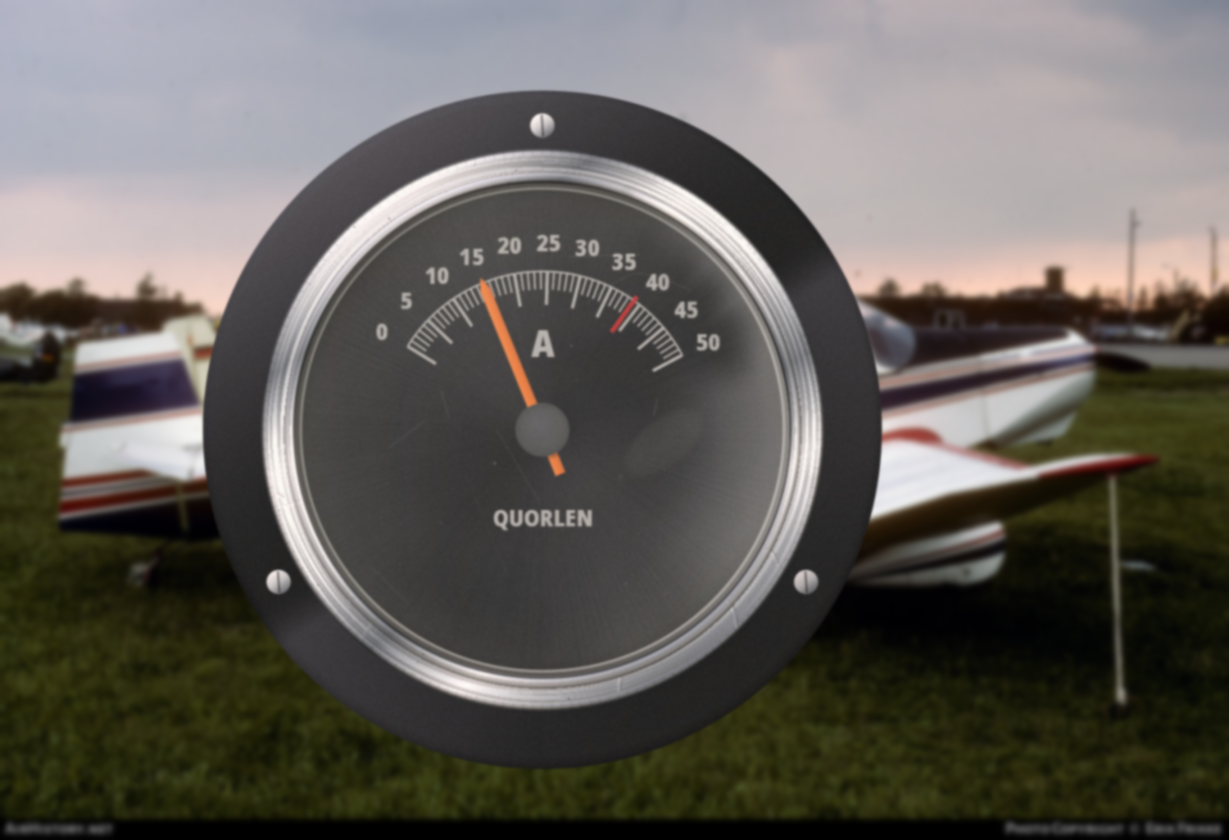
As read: 15
